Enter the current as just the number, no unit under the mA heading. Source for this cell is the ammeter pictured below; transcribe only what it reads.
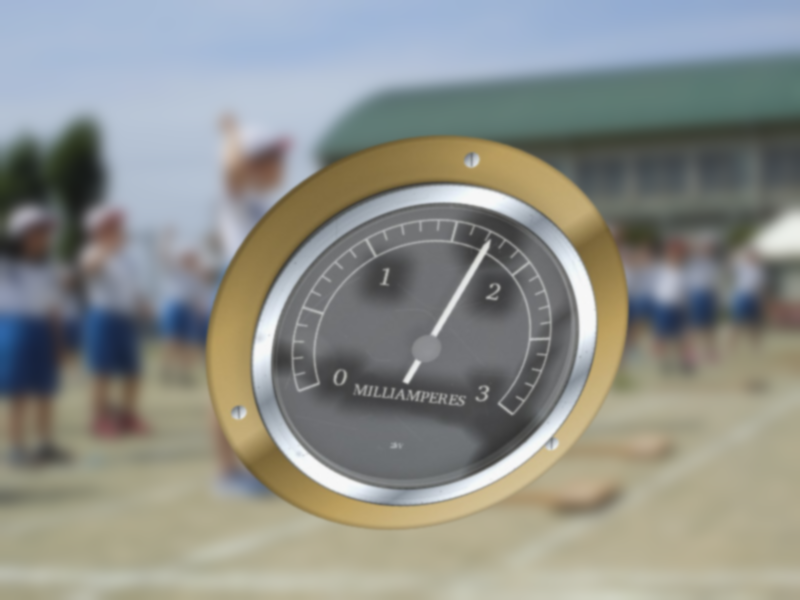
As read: 1.7
